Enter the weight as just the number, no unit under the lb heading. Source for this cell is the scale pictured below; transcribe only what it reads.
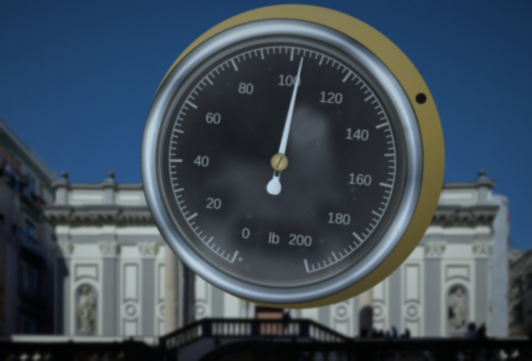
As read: 104
